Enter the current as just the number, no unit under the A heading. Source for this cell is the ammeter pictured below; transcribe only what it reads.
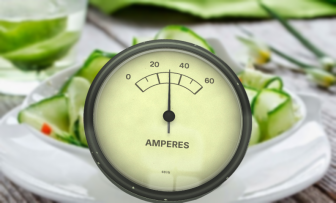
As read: 30
